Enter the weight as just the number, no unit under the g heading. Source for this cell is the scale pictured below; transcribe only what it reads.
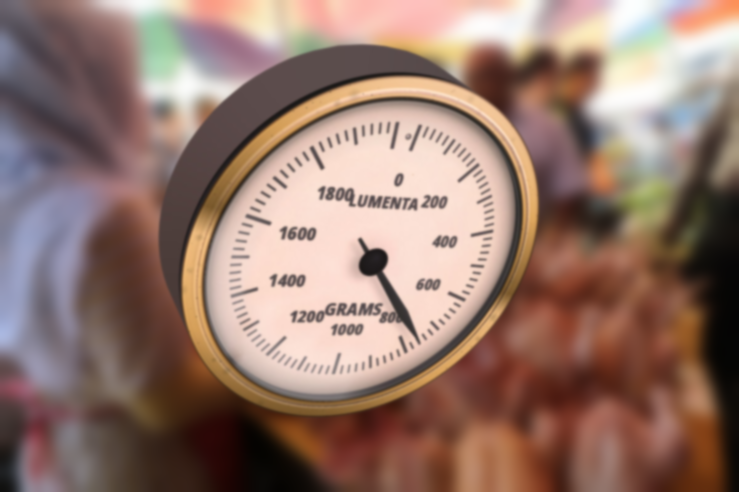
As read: 760
